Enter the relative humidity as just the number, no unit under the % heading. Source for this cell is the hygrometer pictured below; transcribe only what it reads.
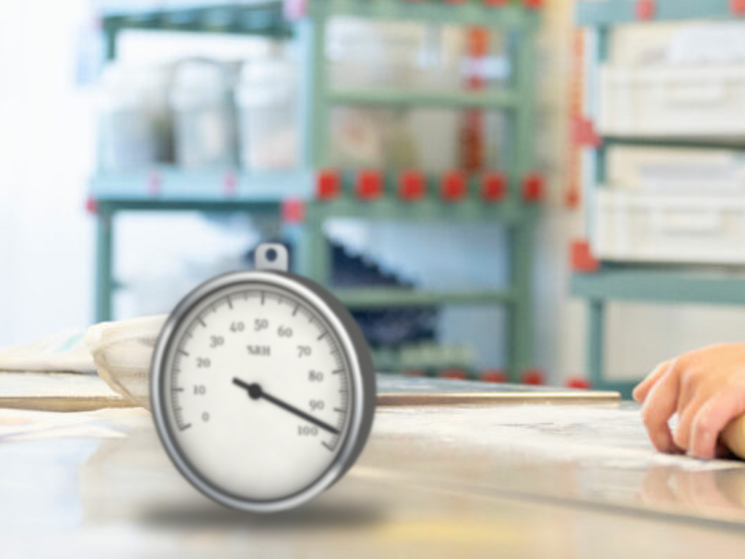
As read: 95
